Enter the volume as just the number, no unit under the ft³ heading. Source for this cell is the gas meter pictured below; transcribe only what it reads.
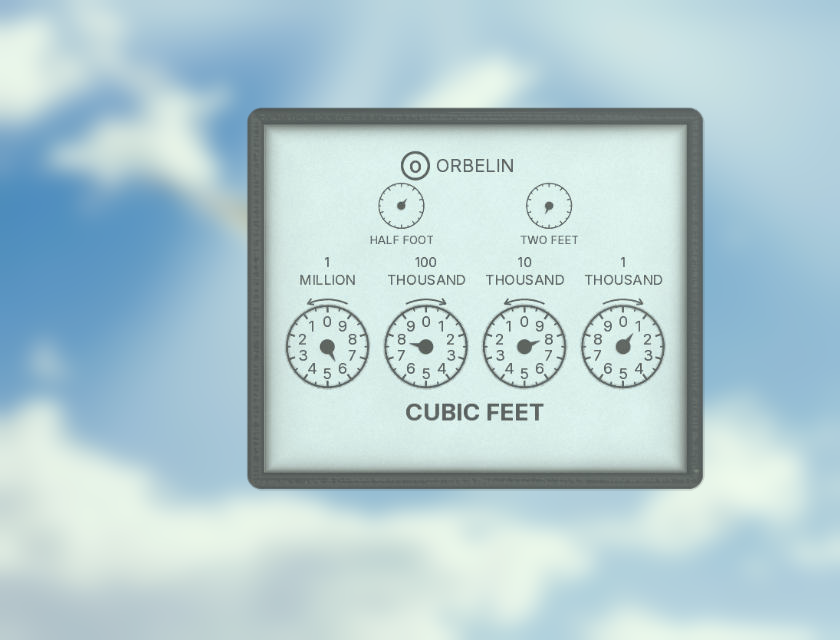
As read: 578100
